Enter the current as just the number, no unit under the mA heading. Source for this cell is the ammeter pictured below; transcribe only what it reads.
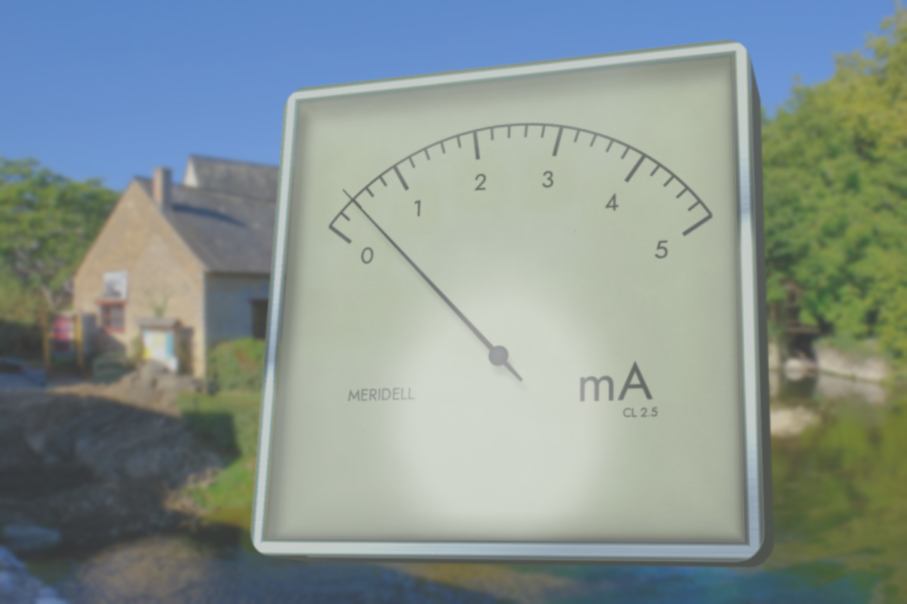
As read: 0.4
